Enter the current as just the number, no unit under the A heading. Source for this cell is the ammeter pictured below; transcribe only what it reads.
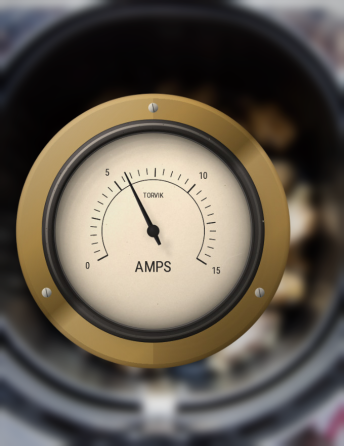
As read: 5.75
